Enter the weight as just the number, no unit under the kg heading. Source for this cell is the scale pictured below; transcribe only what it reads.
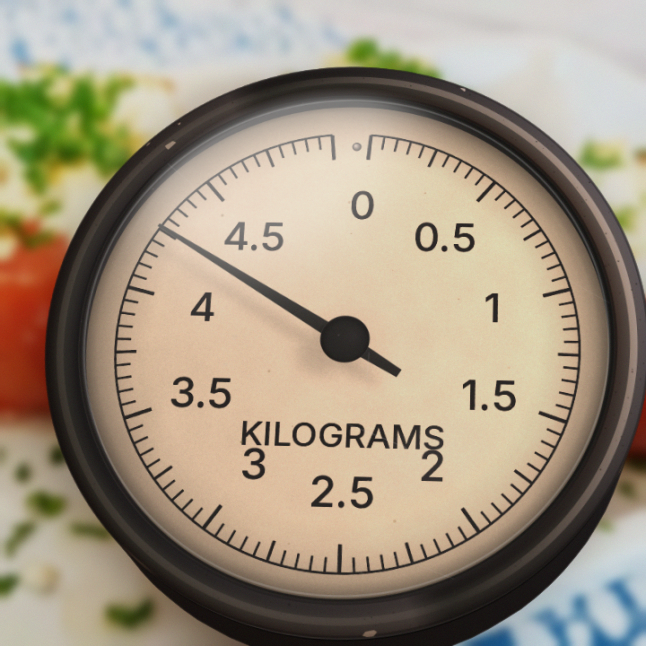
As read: 4.25
